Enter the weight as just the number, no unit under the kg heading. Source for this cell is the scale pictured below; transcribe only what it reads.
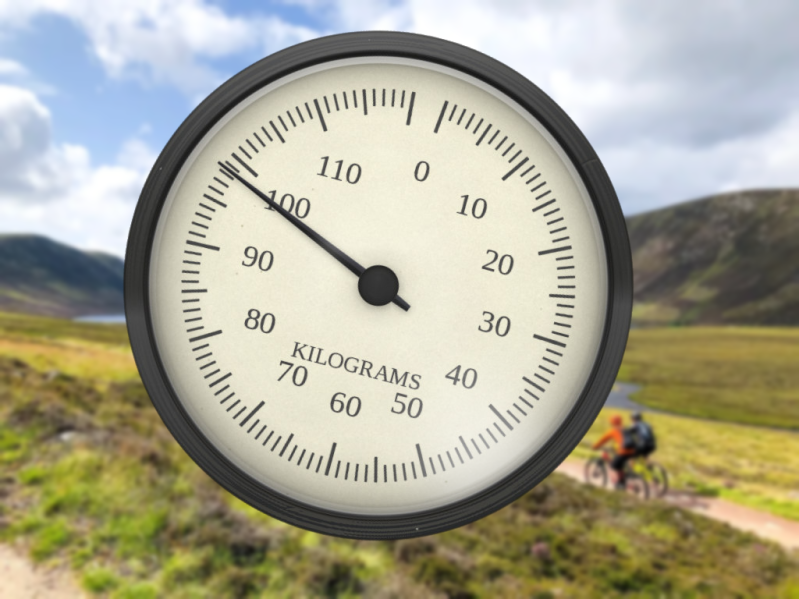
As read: 98.5
